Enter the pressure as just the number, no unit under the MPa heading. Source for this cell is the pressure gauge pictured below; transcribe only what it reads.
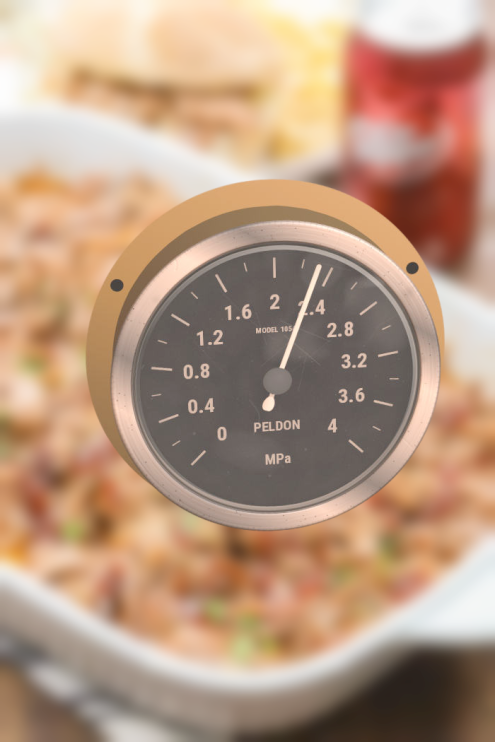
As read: 2.3
